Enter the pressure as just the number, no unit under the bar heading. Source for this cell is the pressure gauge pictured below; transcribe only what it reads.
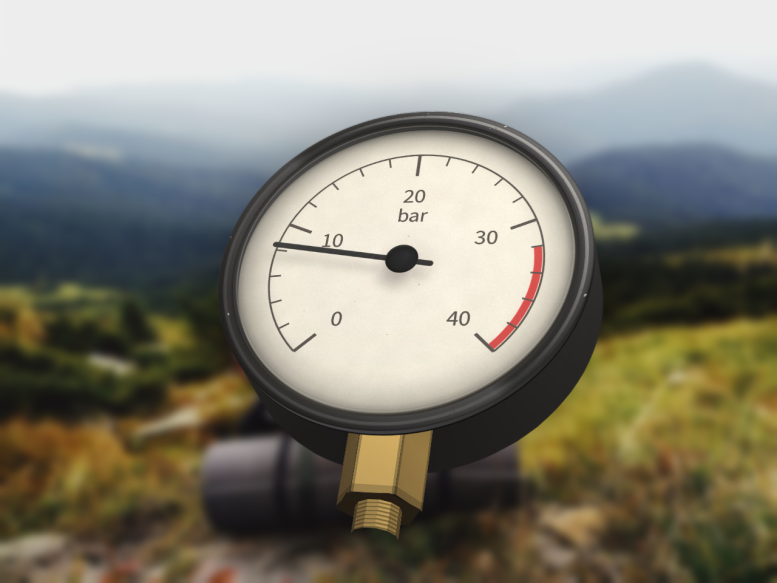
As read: 8
